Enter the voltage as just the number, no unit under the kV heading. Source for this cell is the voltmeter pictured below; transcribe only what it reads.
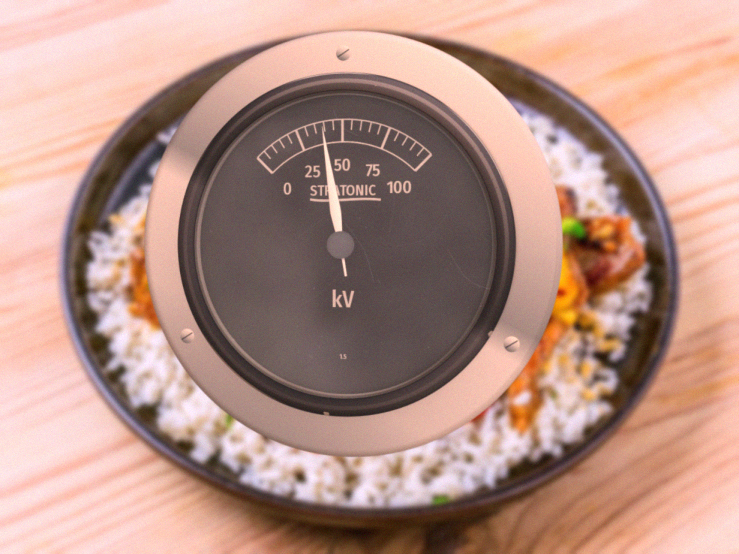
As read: 40
